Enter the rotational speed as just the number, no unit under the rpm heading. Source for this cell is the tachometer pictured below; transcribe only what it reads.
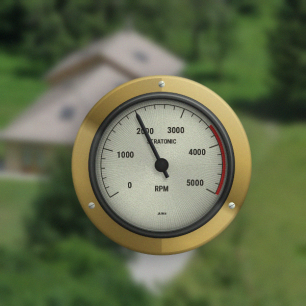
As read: 2000
